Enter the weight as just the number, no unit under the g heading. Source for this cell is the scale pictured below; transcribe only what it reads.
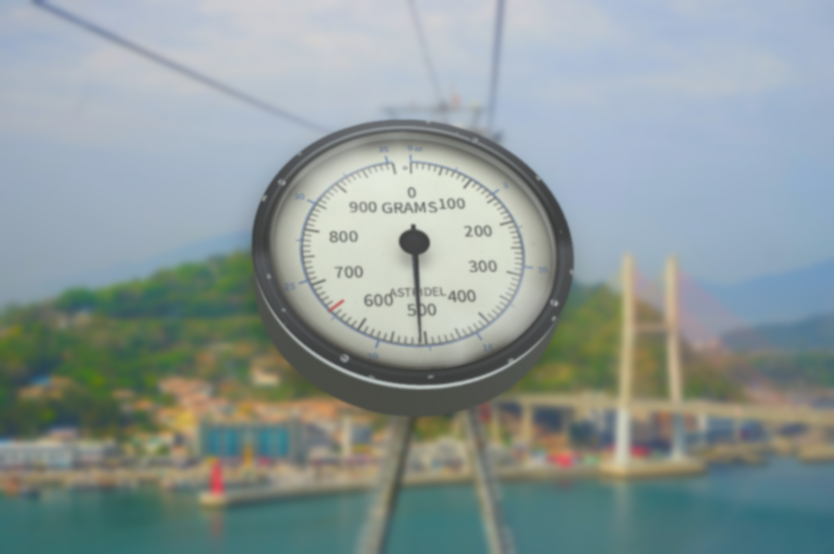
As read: 510
